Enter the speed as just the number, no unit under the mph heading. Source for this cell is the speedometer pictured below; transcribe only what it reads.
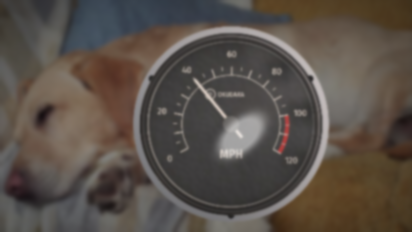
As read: 40
